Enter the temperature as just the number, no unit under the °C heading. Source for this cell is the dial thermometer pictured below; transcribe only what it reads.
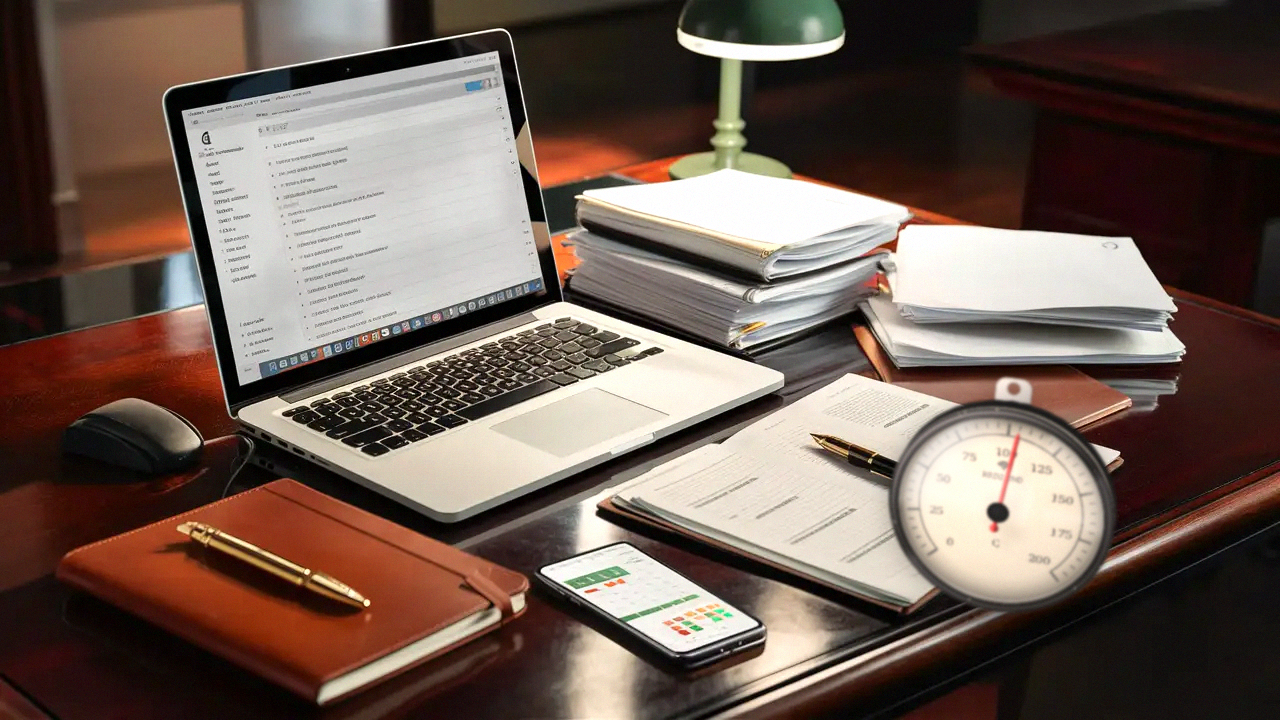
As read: 105
